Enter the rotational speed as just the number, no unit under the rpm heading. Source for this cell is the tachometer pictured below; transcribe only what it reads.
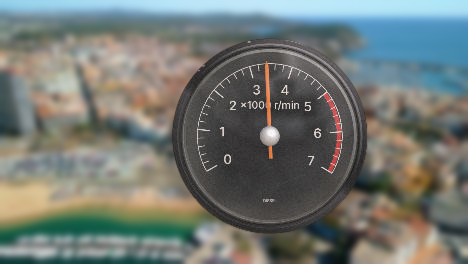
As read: 3400
